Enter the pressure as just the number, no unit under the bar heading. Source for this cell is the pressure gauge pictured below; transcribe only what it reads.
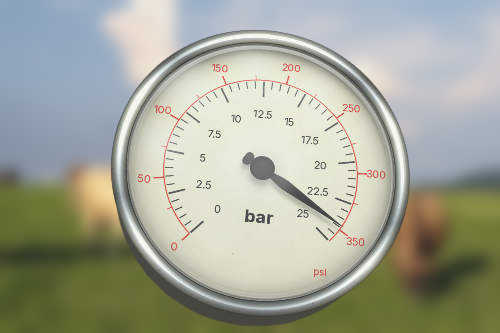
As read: 24
